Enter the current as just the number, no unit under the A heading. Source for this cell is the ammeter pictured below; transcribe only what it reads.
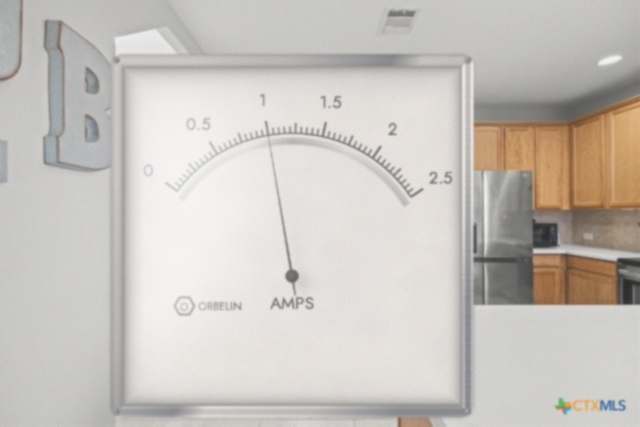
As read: 1
